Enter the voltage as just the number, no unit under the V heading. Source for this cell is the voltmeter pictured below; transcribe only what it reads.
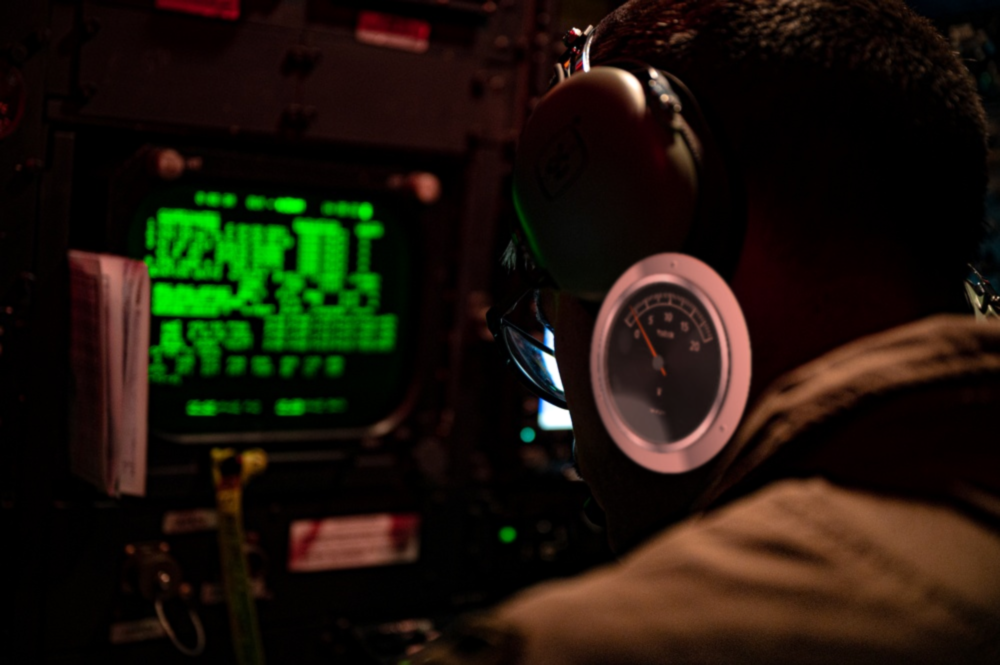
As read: 2.5
